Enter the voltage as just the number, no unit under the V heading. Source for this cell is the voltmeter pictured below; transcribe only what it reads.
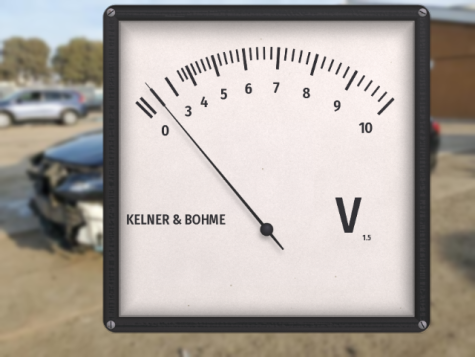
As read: 2
